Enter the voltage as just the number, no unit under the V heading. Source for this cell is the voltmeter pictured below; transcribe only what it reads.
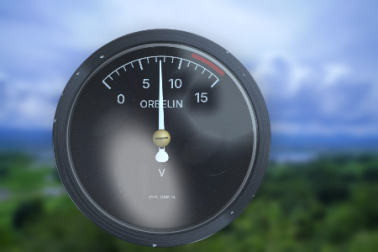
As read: 7.5
